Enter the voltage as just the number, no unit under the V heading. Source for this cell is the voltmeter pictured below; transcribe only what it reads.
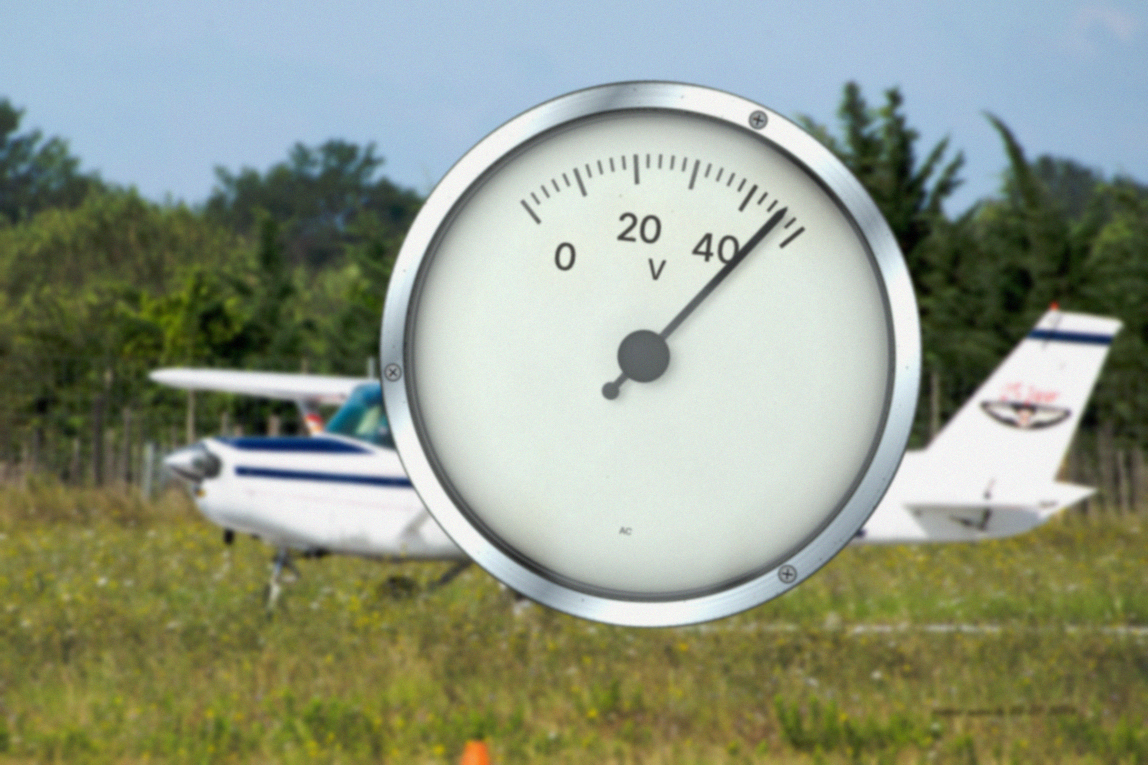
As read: 46
